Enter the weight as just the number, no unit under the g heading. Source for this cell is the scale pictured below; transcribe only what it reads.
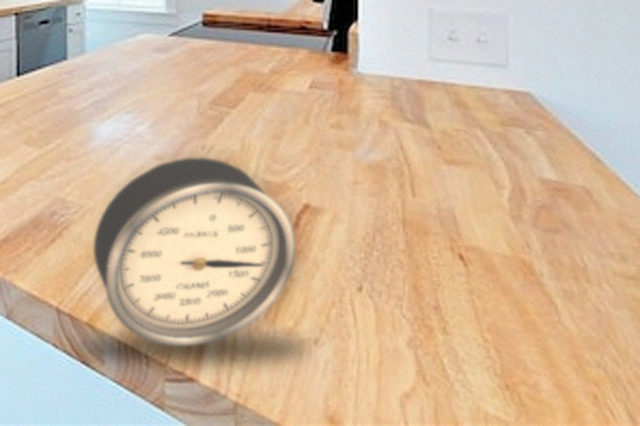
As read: 1250
